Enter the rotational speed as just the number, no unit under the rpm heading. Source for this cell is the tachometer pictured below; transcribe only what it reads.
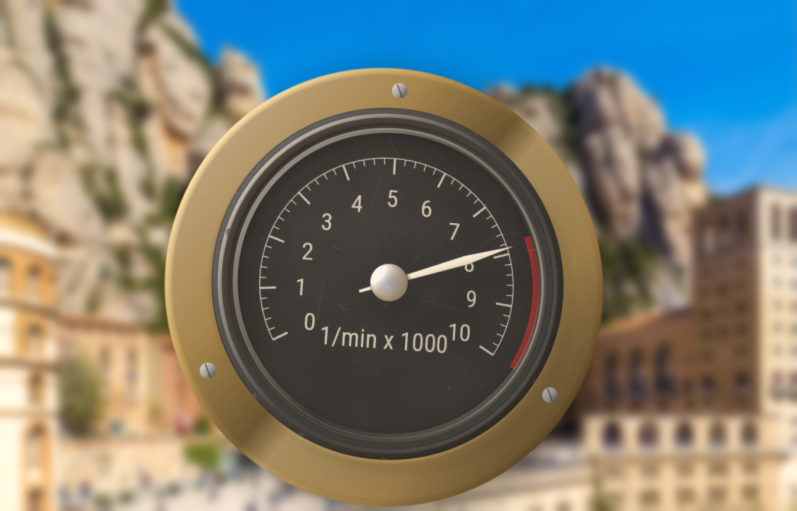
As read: 7900
